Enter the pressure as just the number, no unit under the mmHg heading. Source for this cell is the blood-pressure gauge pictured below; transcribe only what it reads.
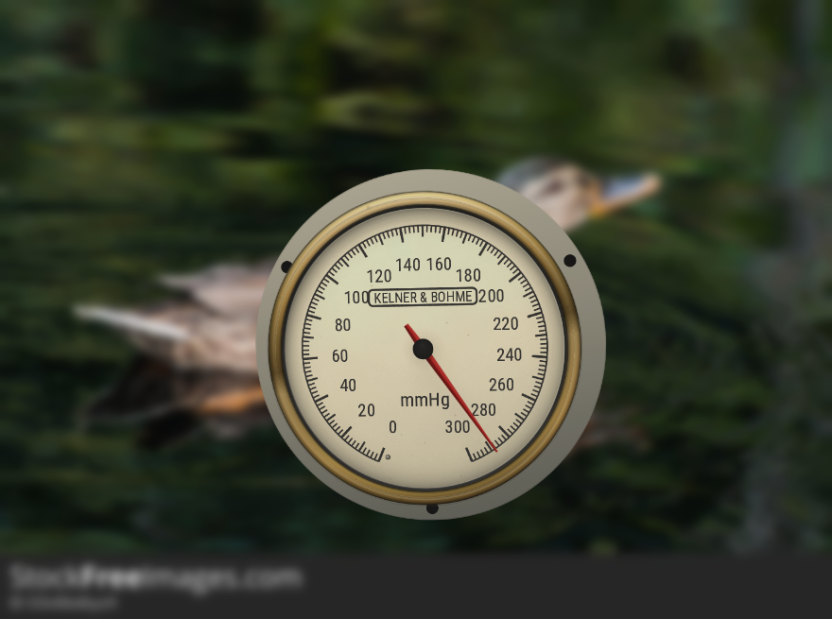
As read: 288
